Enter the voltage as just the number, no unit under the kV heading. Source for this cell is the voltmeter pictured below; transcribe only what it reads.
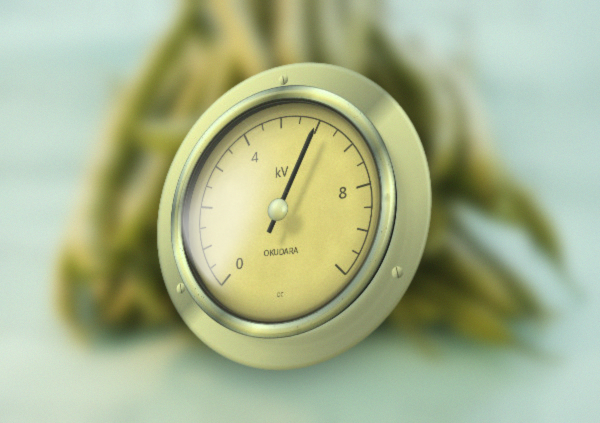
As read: 6
